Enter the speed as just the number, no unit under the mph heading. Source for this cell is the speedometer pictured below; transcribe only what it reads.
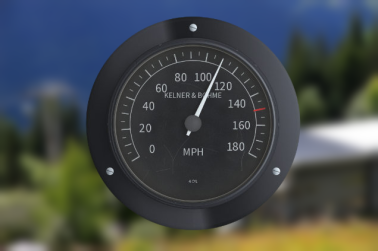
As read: 110
